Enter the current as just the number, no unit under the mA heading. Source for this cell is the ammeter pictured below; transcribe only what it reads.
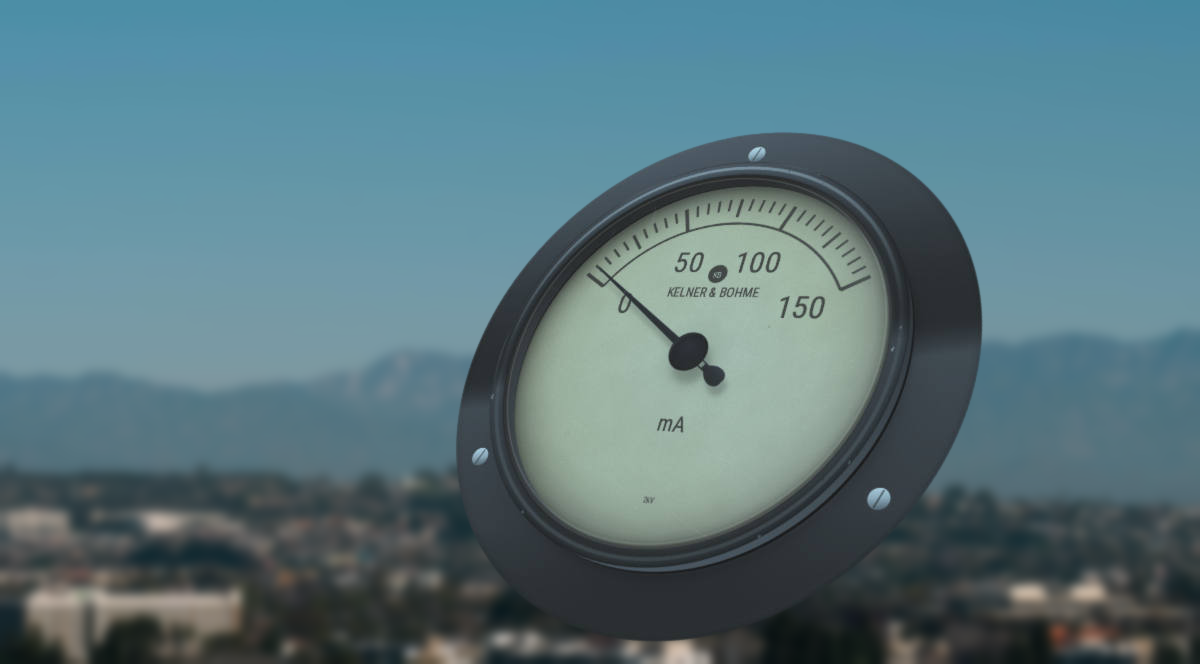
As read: 5
